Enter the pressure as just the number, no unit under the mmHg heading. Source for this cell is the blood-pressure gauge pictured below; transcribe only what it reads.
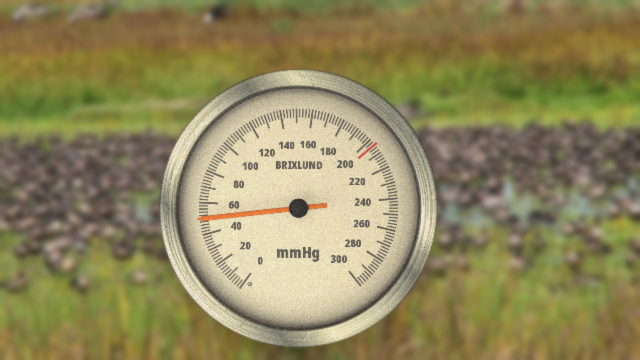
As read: 50
